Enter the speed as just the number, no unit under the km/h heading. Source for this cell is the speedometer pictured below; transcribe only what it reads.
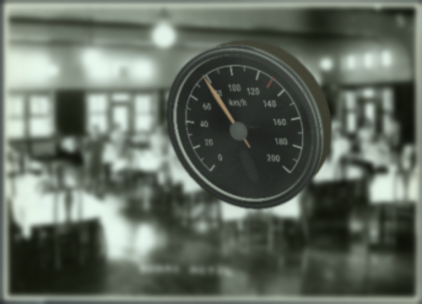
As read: 80
